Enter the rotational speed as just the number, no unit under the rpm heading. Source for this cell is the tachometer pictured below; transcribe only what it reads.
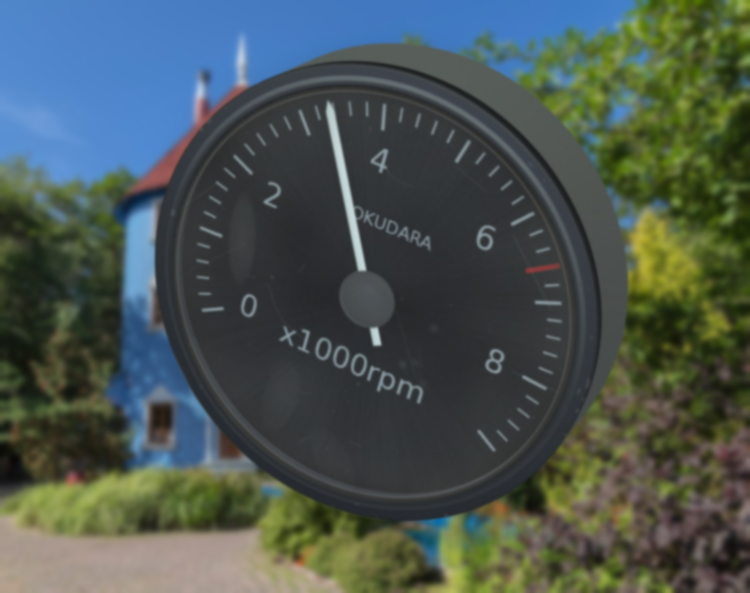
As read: 3400
